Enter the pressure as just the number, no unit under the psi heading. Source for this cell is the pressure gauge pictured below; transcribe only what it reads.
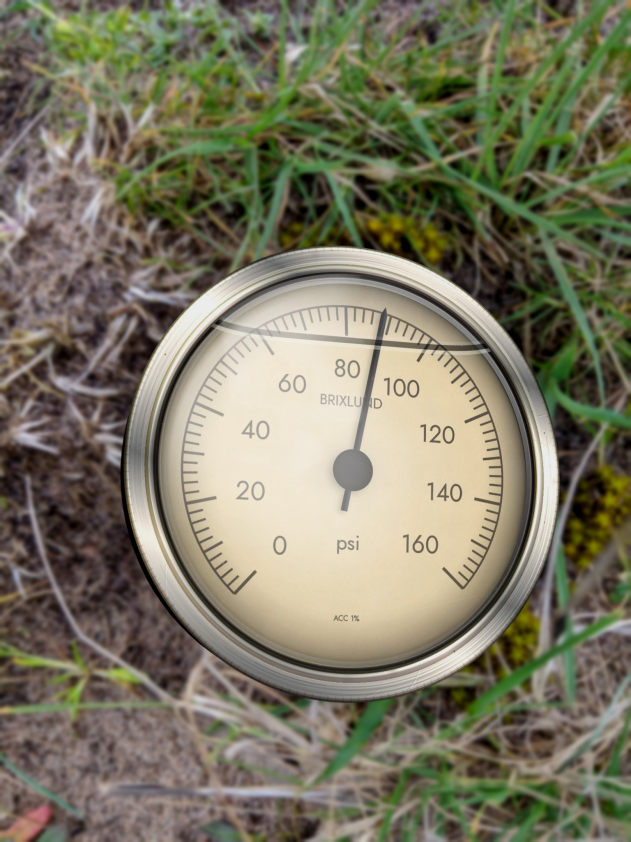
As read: 88
